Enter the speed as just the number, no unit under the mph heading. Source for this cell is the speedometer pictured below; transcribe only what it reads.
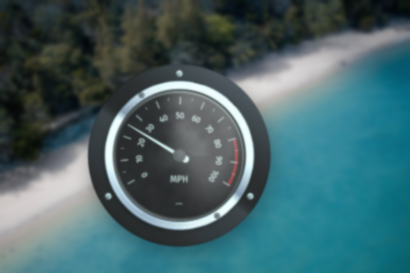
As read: 25
